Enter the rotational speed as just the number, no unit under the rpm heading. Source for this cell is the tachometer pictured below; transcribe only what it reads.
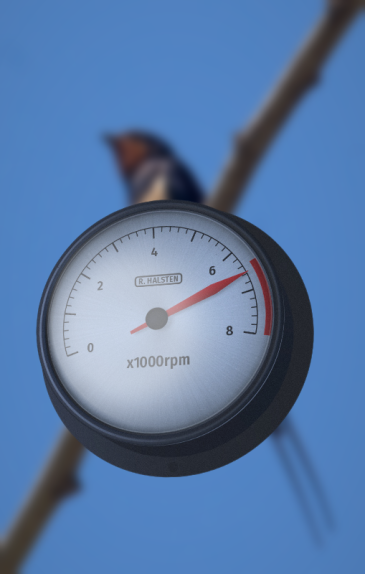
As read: 6600
